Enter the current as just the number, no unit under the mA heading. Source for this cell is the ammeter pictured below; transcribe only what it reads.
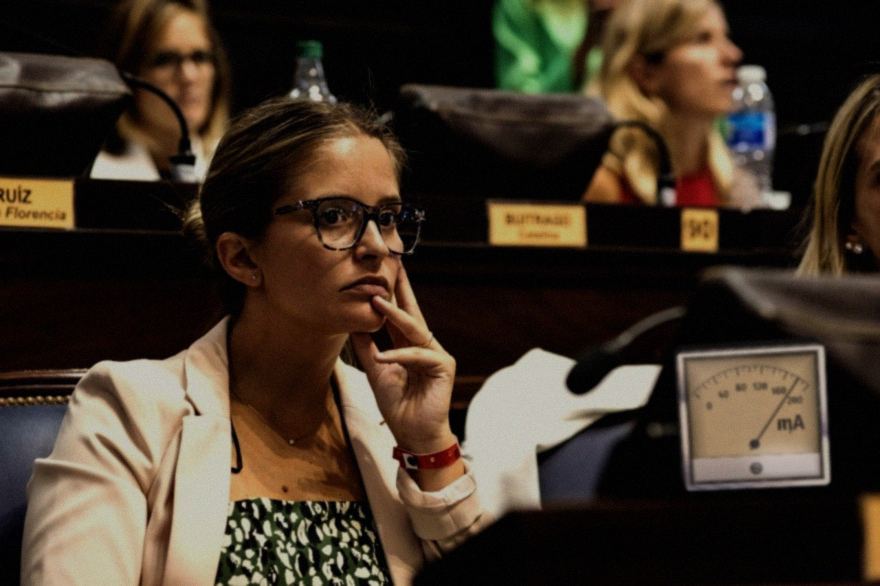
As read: 180
